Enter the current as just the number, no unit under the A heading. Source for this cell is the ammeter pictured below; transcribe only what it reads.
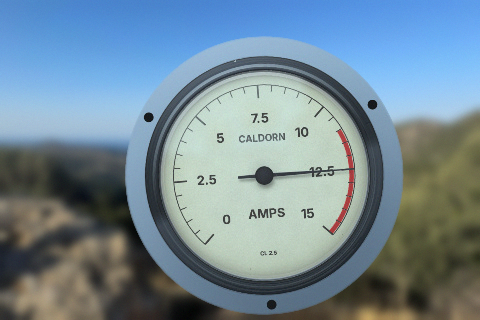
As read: 12.5
